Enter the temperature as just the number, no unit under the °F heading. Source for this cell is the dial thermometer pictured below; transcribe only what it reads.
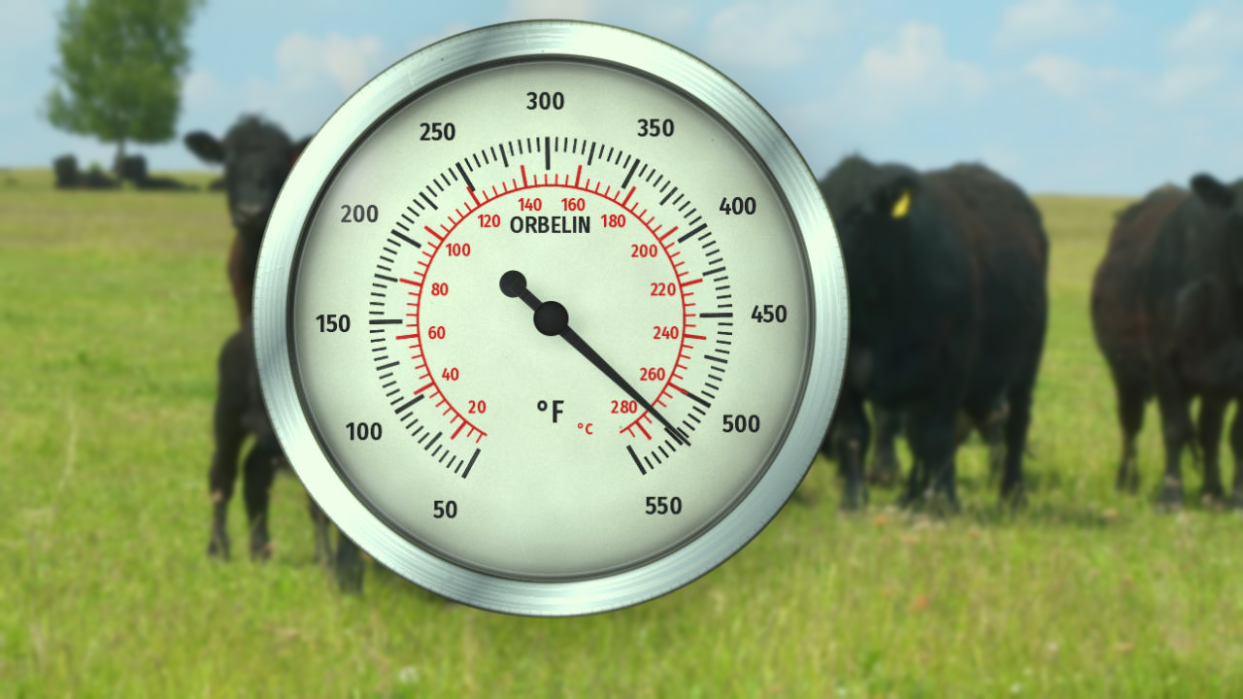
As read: 522.5
